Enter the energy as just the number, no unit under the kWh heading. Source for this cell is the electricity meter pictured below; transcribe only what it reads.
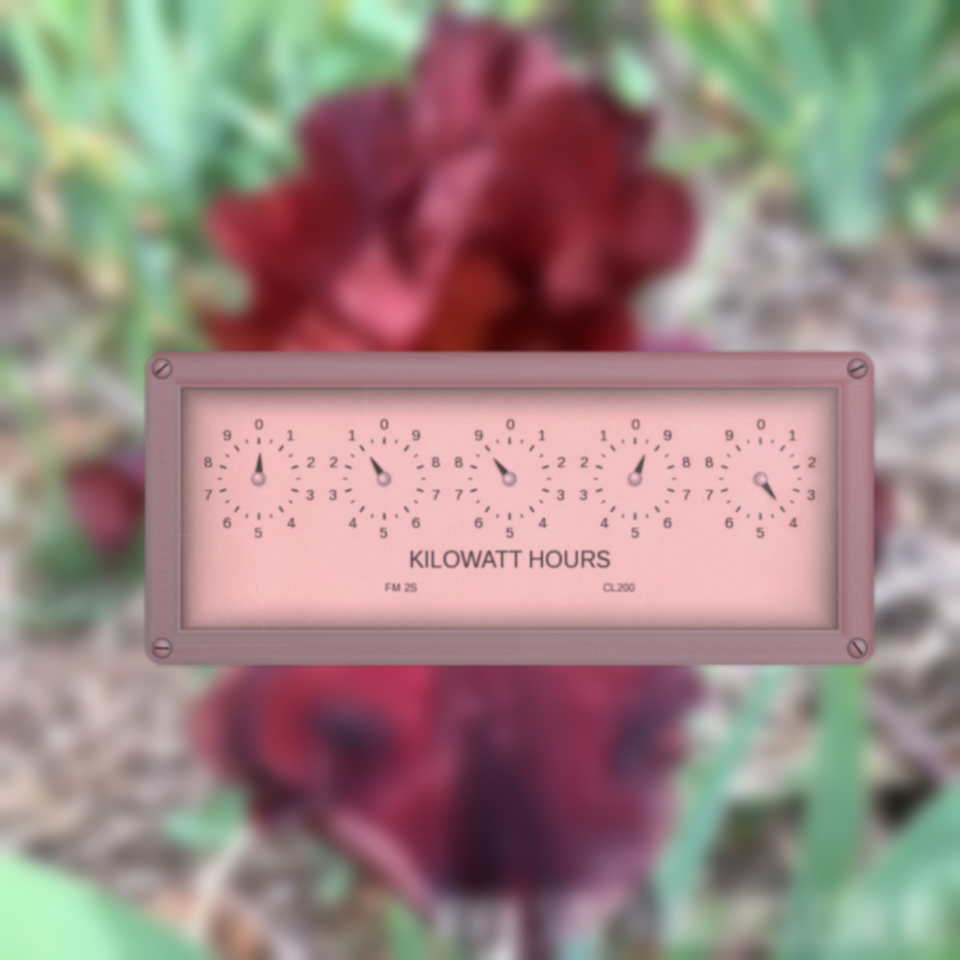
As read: 894
